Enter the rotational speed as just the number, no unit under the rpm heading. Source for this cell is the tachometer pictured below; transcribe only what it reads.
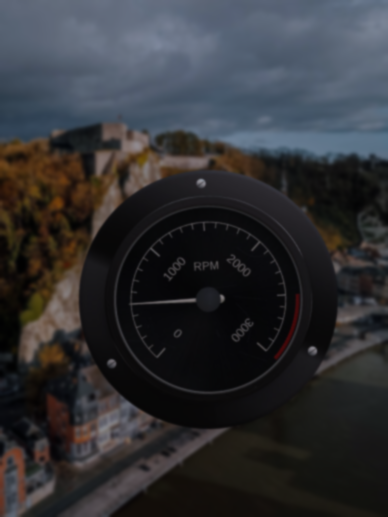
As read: 500
